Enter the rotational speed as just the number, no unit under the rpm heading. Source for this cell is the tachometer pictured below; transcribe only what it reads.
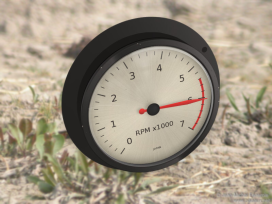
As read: 6000
